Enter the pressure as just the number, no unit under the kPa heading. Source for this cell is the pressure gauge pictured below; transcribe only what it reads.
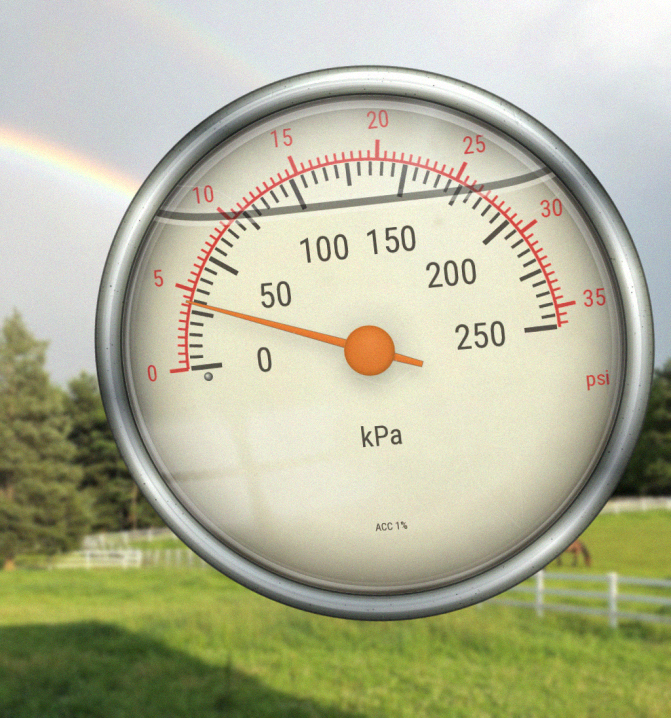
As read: 30
